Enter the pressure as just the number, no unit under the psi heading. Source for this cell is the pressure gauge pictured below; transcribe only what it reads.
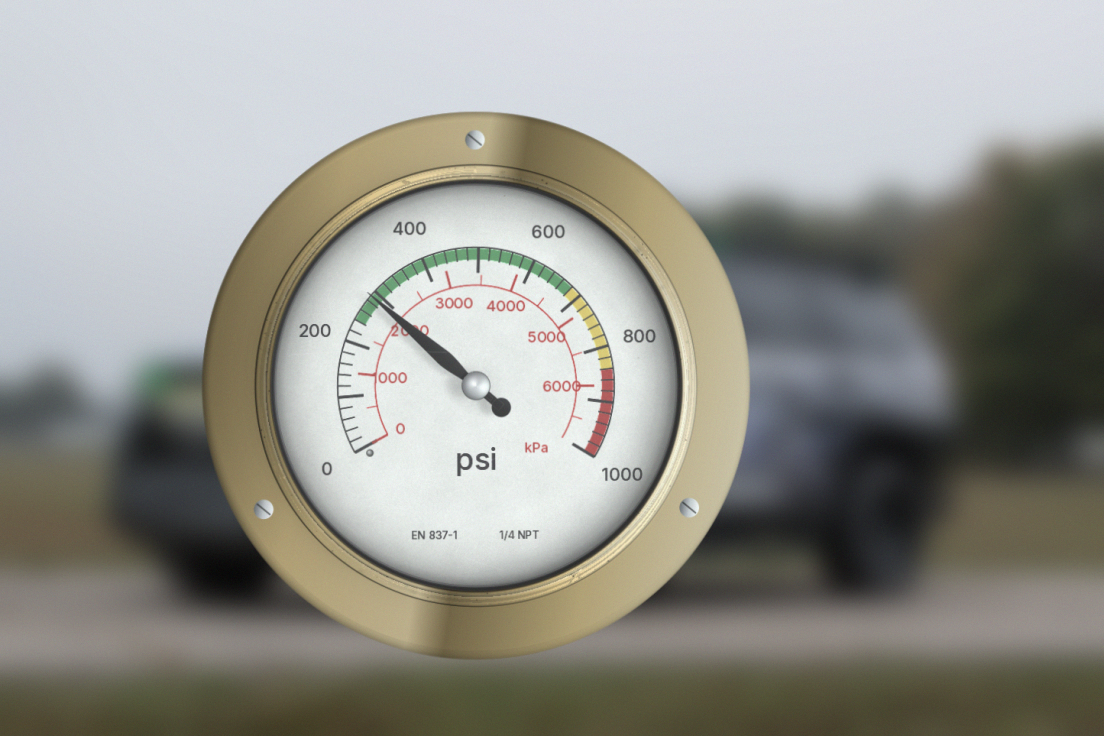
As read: 290
